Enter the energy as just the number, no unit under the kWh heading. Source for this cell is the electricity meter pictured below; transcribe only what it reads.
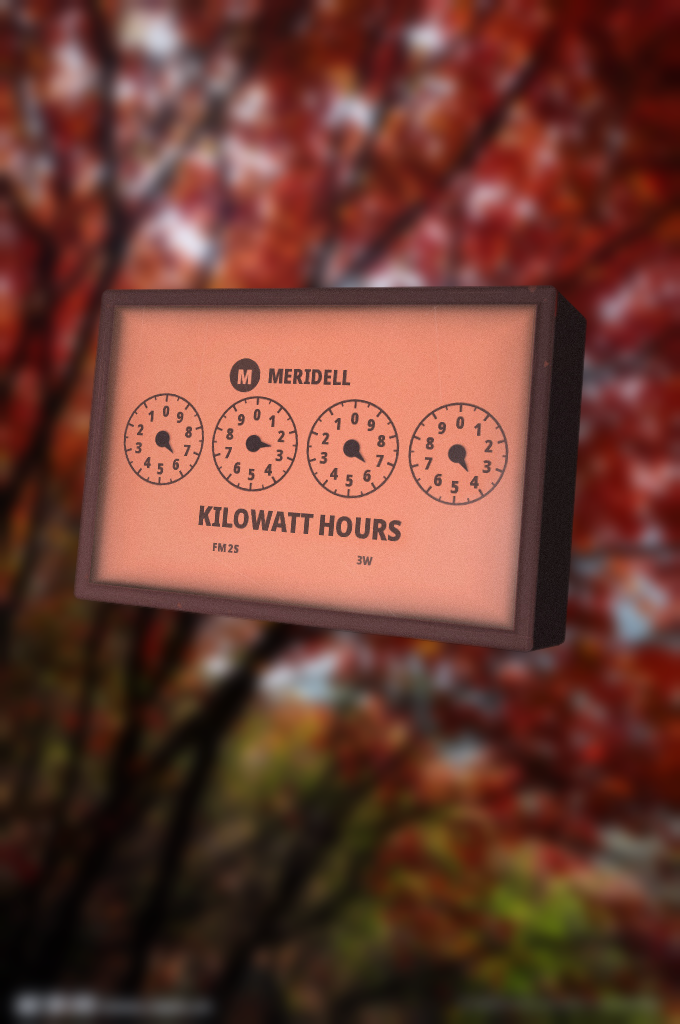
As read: 6264
